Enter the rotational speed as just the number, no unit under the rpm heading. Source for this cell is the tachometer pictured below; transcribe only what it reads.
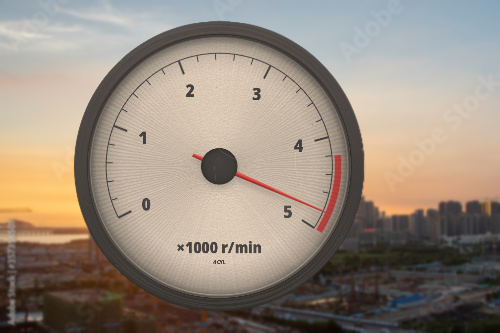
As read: 4800
